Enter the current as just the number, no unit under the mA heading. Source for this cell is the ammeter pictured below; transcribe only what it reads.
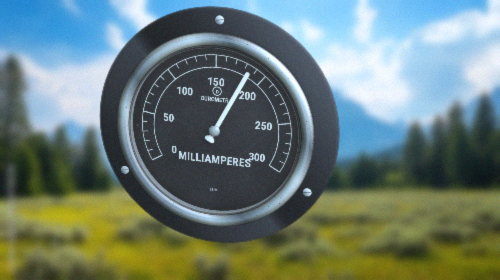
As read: 185
